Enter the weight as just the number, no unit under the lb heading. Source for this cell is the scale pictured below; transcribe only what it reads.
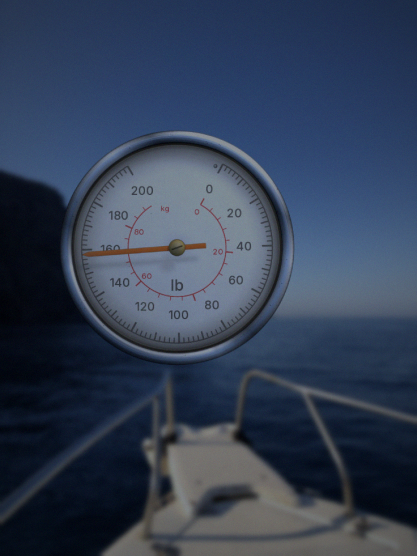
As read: 158
